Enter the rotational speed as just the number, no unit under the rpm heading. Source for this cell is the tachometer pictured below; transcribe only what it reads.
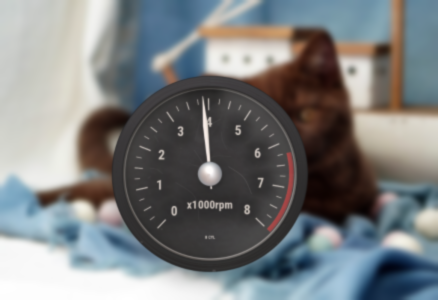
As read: 3875
